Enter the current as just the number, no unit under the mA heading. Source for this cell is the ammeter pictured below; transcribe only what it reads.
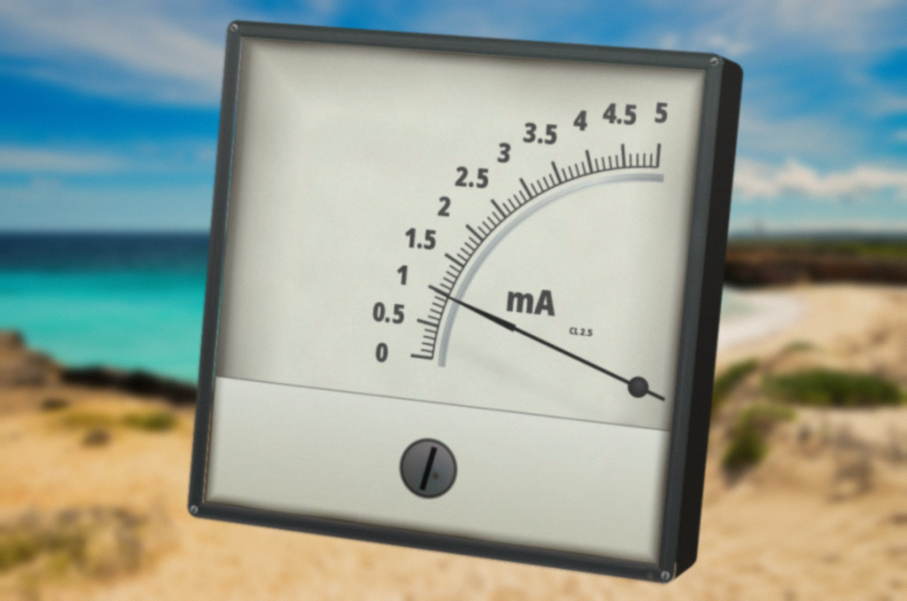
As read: 1
